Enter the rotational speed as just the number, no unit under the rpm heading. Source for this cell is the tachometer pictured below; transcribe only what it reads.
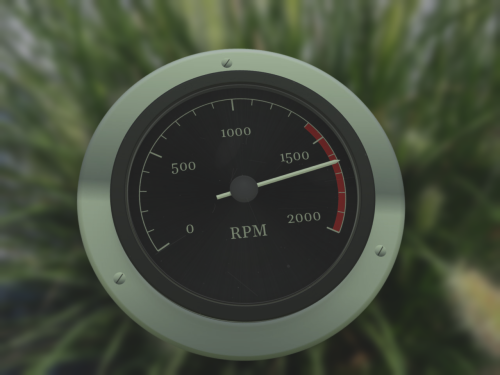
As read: 1650
